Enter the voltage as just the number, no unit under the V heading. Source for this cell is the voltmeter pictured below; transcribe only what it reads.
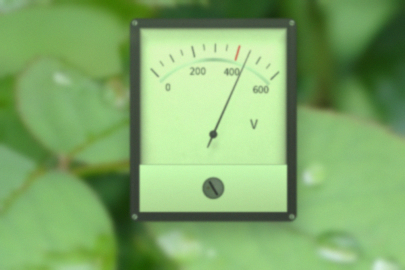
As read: 450
